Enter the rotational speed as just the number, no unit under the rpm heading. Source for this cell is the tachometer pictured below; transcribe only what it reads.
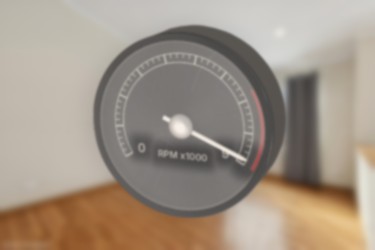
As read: 8800
